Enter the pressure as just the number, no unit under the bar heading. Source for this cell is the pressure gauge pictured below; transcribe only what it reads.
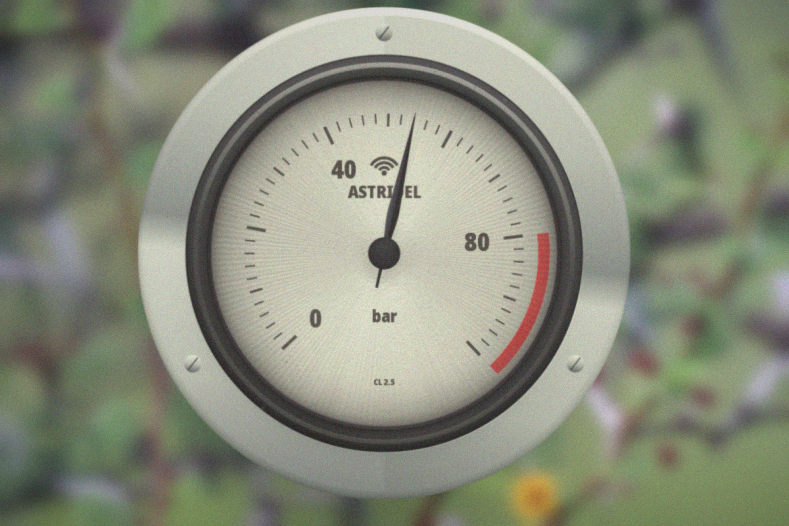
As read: 54
